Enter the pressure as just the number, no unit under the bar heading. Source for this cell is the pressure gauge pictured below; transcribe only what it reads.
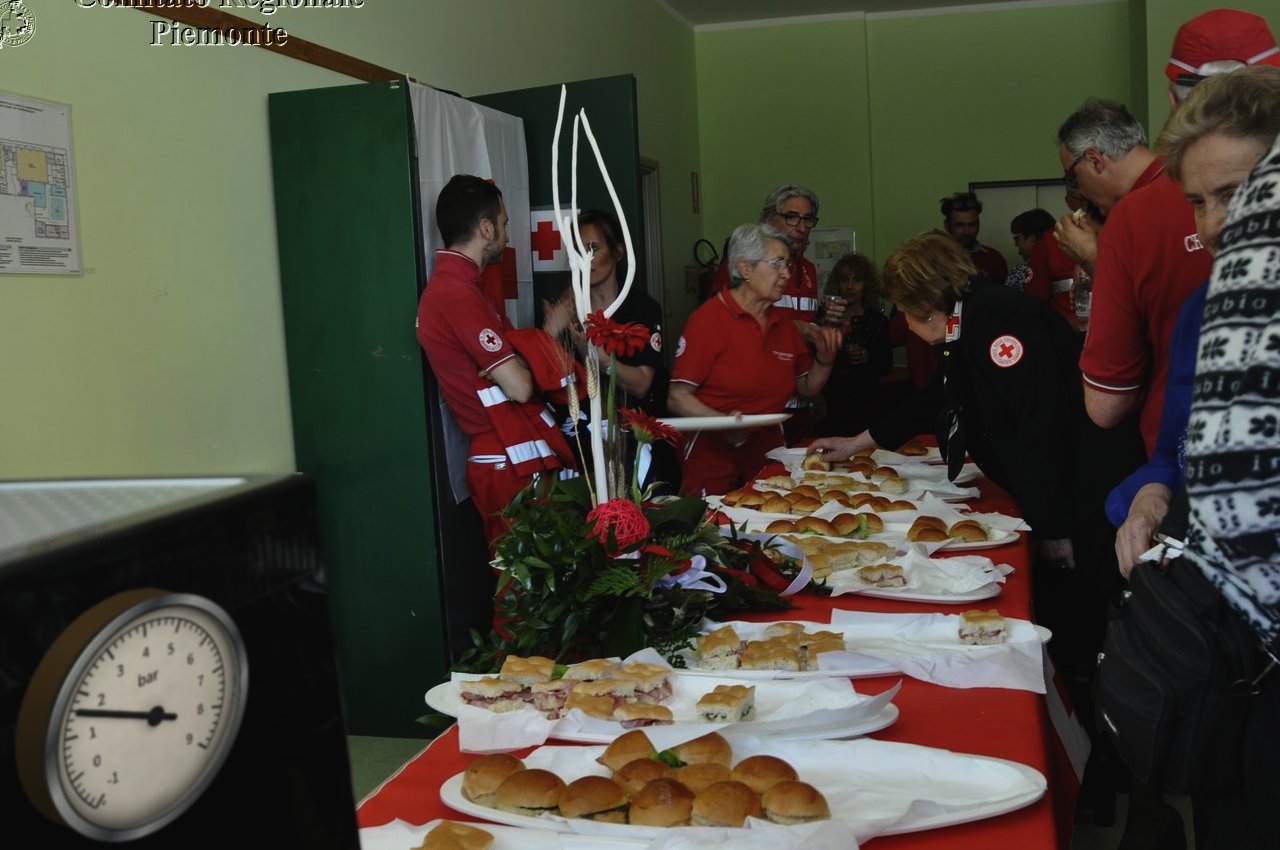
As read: 1.6
